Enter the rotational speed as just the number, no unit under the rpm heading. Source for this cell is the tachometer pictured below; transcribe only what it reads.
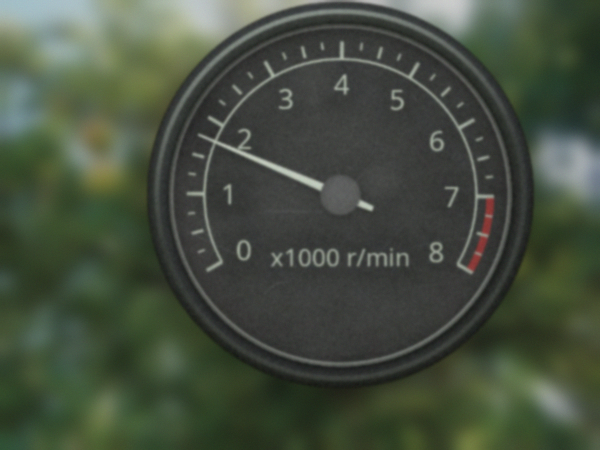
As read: 1750
